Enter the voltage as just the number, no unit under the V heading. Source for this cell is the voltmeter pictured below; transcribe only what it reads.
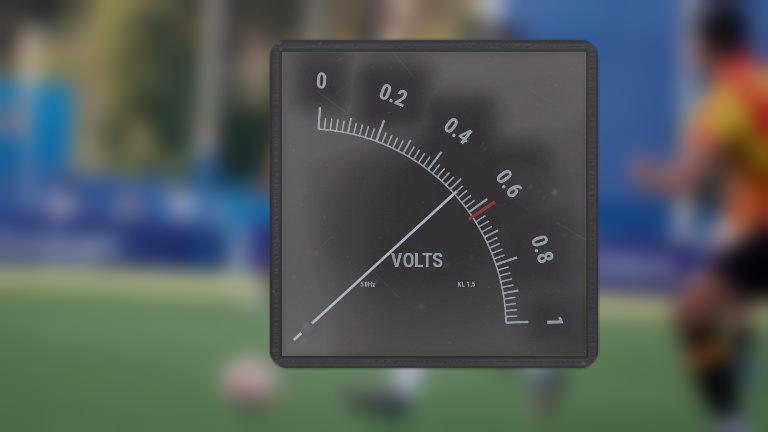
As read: 0.52
